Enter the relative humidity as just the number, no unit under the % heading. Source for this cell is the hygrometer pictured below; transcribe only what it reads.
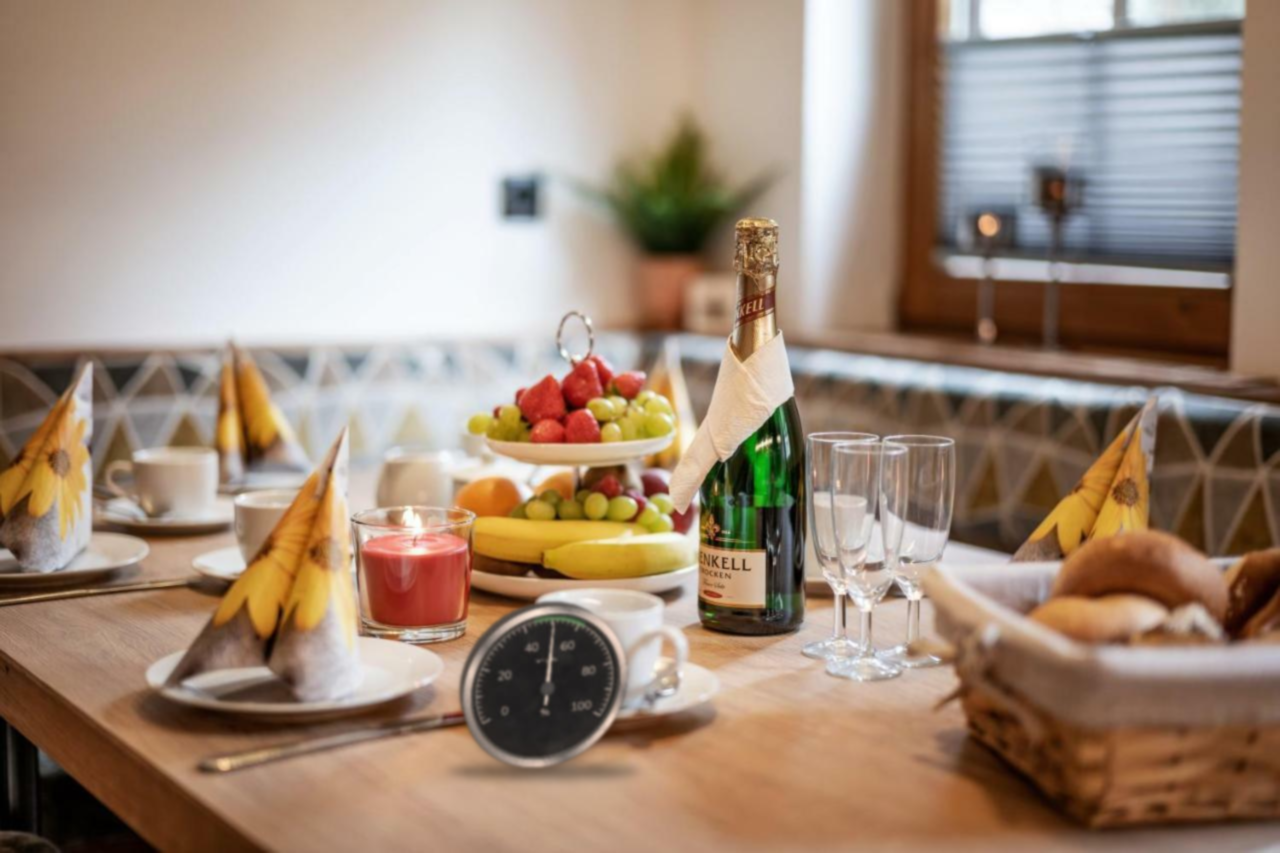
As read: 50
